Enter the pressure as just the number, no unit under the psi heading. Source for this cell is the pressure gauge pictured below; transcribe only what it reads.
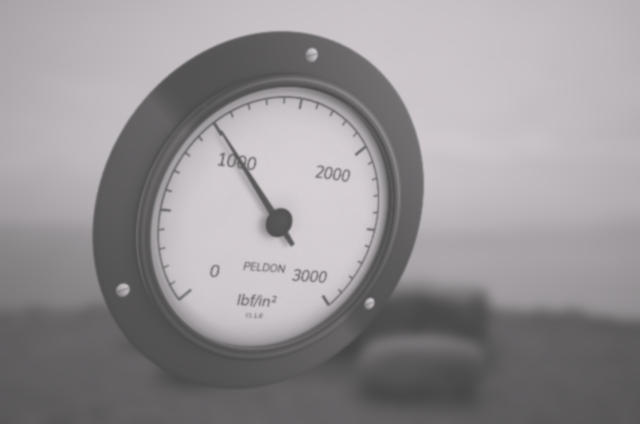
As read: 1000
